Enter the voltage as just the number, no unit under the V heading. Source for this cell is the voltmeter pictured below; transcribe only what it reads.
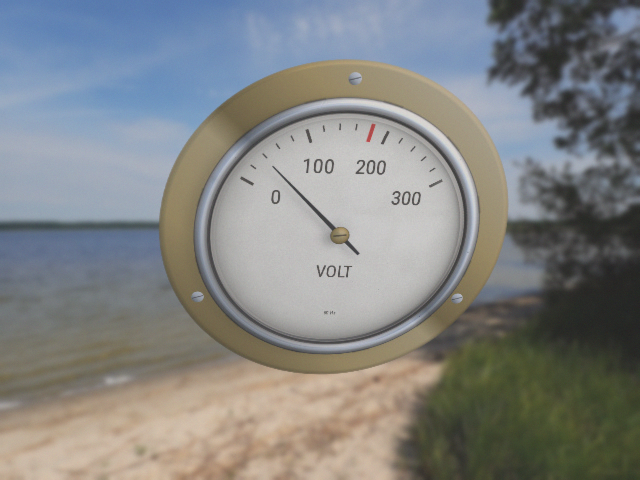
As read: 40
